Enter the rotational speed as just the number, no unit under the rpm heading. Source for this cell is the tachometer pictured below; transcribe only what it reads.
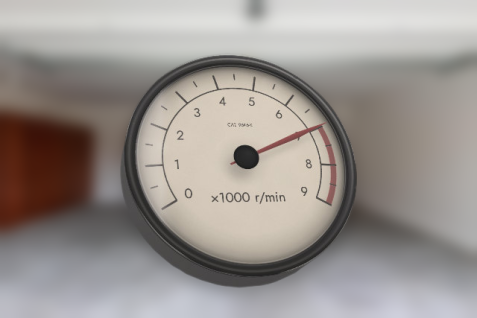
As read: 7000
